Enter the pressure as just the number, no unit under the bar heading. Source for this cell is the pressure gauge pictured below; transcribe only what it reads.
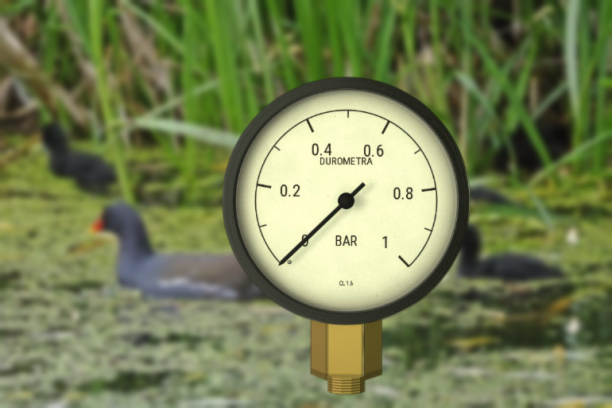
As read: 0
